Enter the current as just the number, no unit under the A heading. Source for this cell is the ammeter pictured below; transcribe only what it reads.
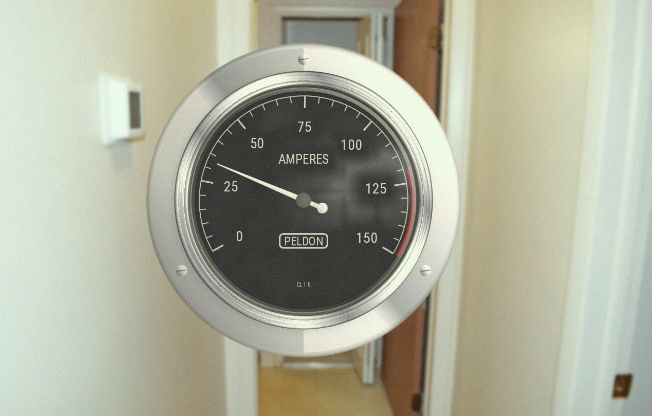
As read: 32.5
